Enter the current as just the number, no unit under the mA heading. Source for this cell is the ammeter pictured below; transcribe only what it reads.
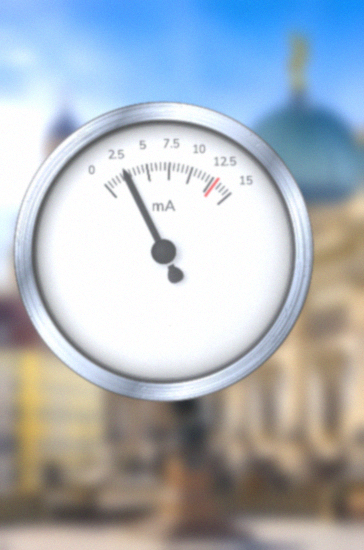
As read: 2.5
